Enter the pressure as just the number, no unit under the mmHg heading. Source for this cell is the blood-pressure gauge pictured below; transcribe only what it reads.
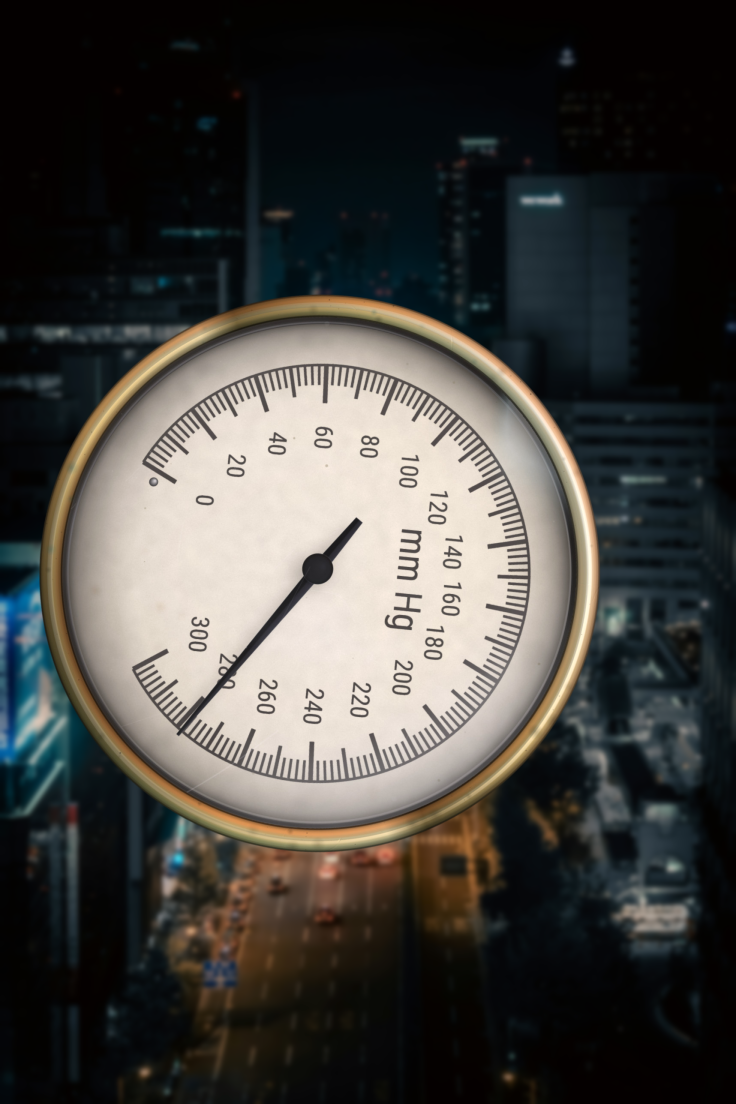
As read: 278
